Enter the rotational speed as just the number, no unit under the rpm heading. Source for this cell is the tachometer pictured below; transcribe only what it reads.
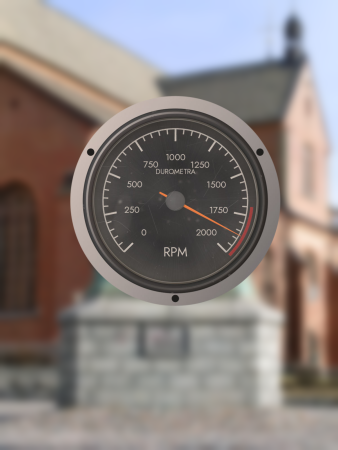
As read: 1875
